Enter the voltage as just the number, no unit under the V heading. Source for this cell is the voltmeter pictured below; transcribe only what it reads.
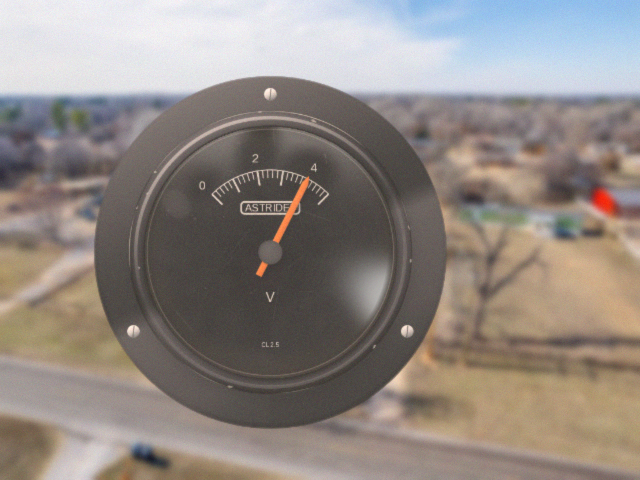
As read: 4
